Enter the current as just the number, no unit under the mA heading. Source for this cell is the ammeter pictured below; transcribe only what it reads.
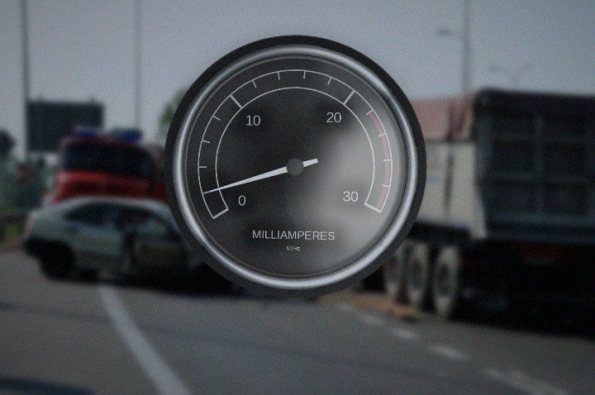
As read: 2
